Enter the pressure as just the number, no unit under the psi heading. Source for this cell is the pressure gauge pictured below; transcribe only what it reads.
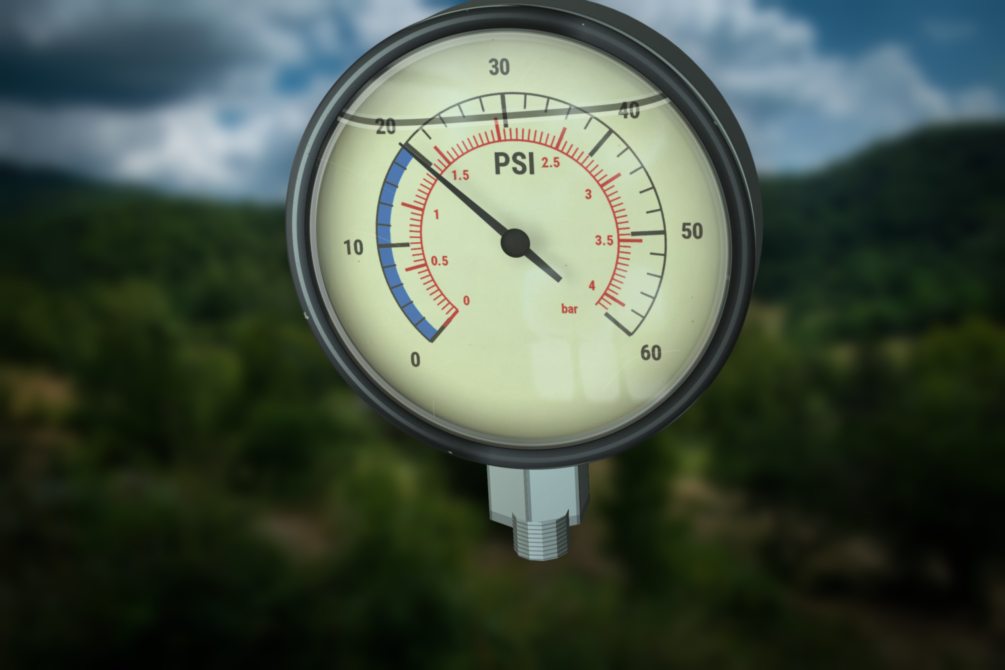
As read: 20
